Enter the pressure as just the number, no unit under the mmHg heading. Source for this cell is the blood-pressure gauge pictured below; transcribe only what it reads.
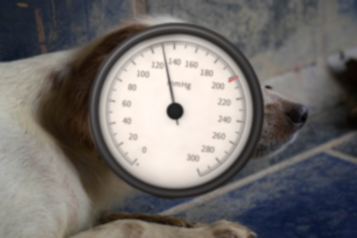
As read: 130
